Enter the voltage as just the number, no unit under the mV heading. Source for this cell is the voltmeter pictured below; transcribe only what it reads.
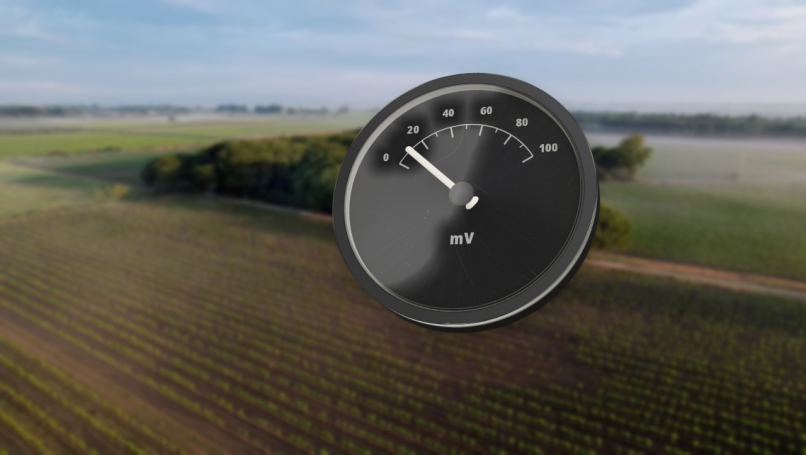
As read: 10
